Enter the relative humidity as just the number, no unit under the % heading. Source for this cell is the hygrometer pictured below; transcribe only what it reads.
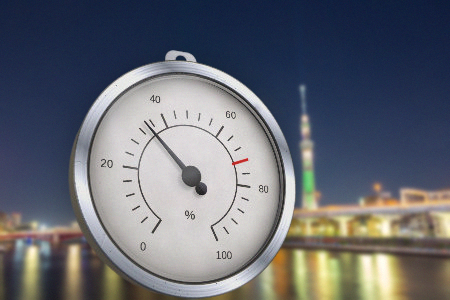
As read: 34
